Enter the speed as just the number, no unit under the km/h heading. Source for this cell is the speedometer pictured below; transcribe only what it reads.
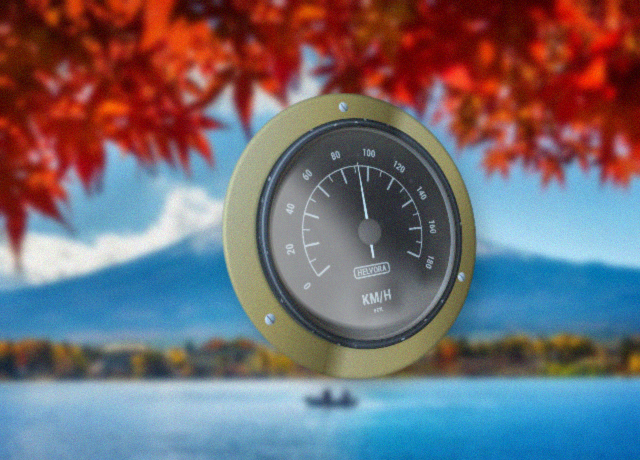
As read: 90
